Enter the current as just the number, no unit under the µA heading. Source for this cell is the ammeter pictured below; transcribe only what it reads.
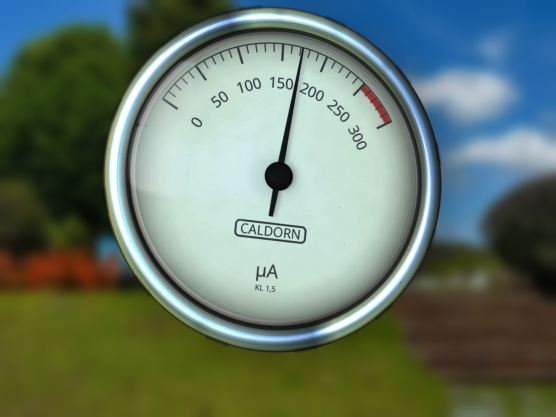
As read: 170
